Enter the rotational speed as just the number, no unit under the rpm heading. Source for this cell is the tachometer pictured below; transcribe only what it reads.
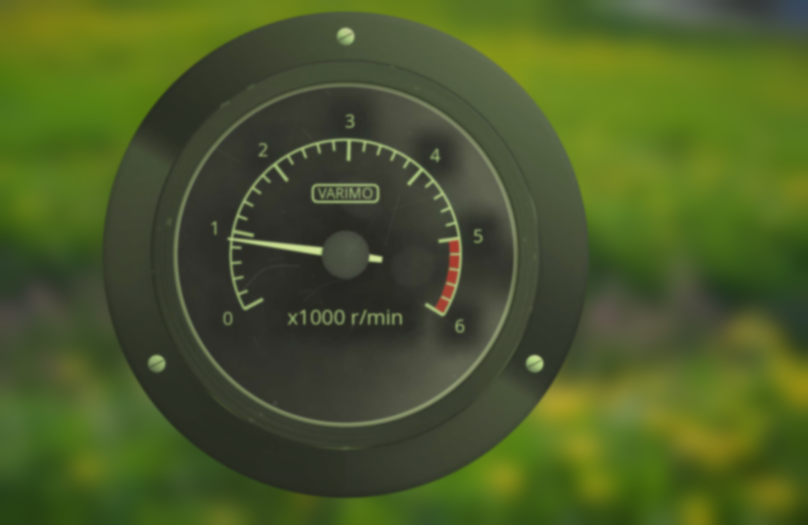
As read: 900
